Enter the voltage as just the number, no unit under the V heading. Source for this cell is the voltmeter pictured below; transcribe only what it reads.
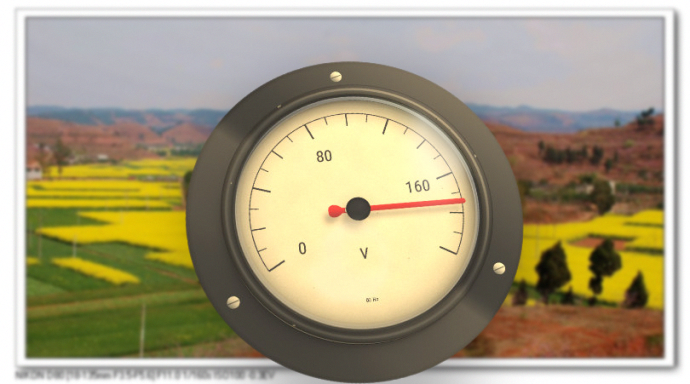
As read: 175
